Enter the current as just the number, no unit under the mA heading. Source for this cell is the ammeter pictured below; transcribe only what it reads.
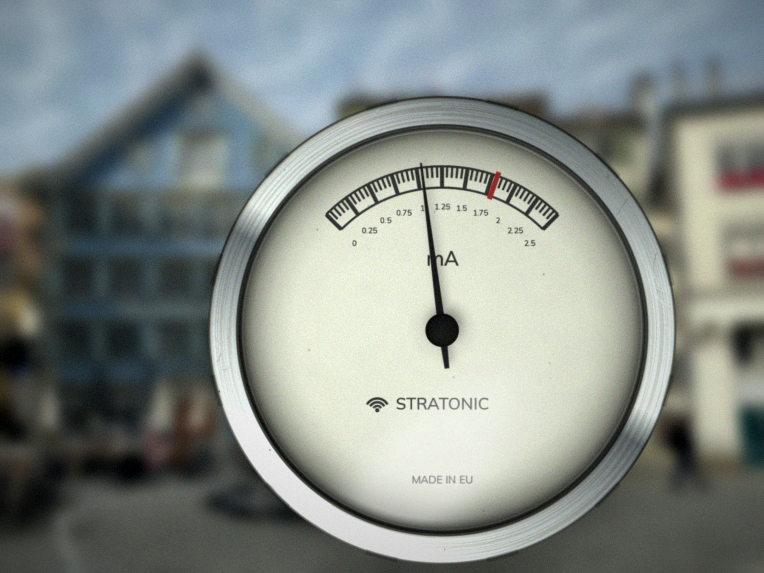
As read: 1.05
